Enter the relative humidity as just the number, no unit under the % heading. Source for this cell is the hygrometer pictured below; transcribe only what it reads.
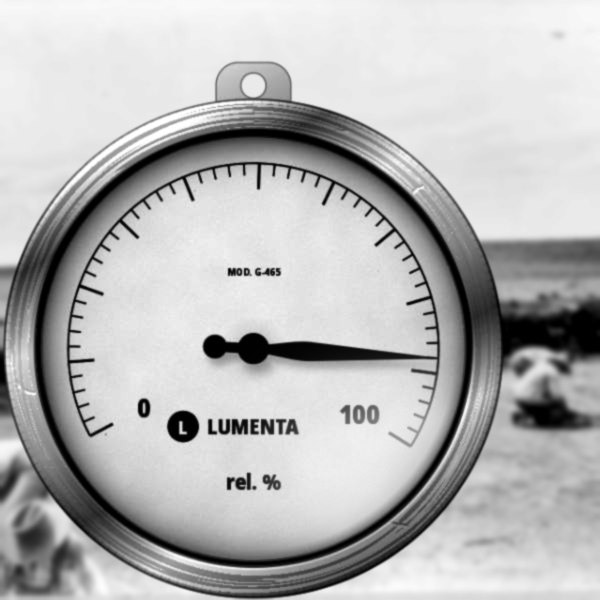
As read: 88
